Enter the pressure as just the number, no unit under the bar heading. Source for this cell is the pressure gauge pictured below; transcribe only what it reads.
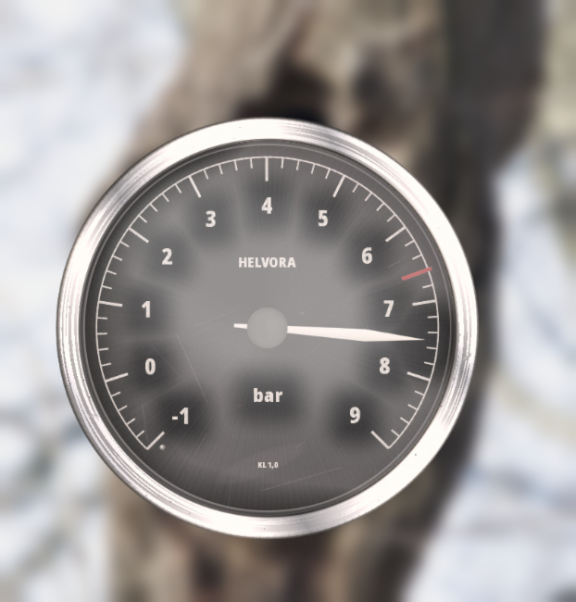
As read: 7.5
